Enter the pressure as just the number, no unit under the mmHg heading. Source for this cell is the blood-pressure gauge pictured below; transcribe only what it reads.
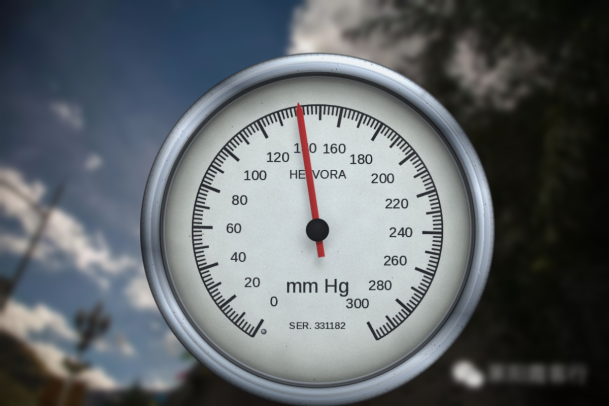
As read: 140
